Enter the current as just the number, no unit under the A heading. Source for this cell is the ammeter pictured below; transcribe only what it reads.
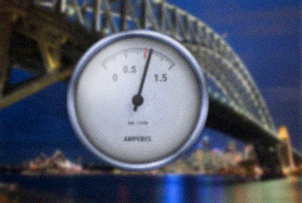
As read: 1
